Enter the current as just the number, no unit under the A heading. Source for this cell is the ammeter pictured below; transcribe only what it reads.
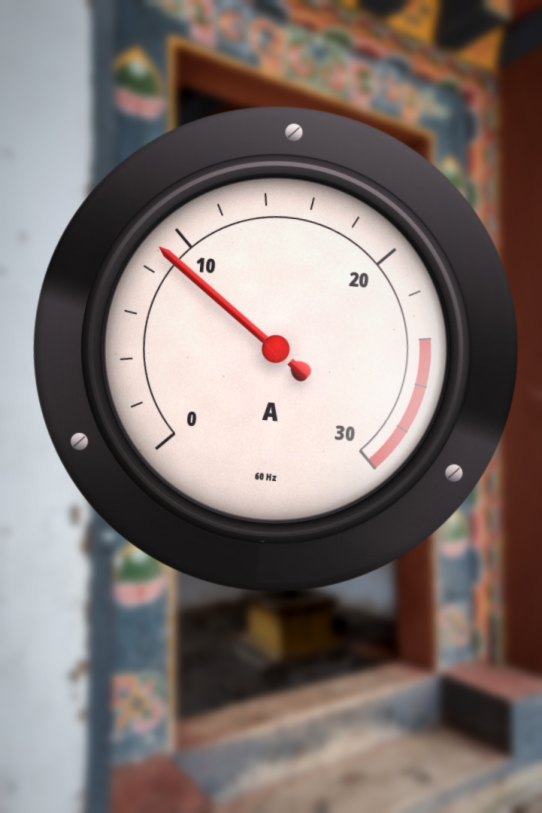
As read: 9
